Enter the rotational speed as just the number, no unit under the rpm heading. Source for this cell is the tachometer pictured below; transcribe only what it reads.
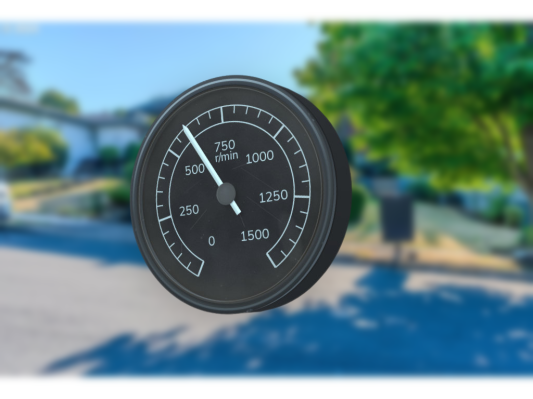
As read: 600
